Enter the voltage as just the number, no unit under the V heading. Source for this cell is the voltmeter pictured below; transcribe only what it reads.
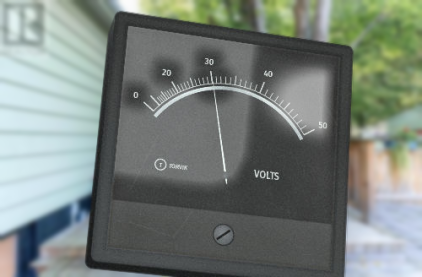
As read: 30
